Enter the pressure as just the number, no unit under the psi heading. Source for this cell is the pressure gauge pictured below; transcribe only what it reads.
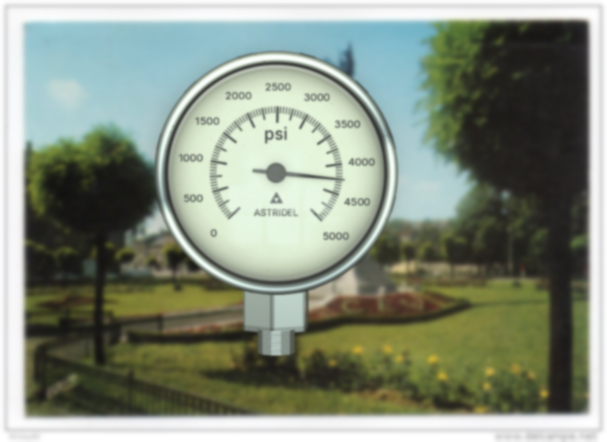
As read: 4250
